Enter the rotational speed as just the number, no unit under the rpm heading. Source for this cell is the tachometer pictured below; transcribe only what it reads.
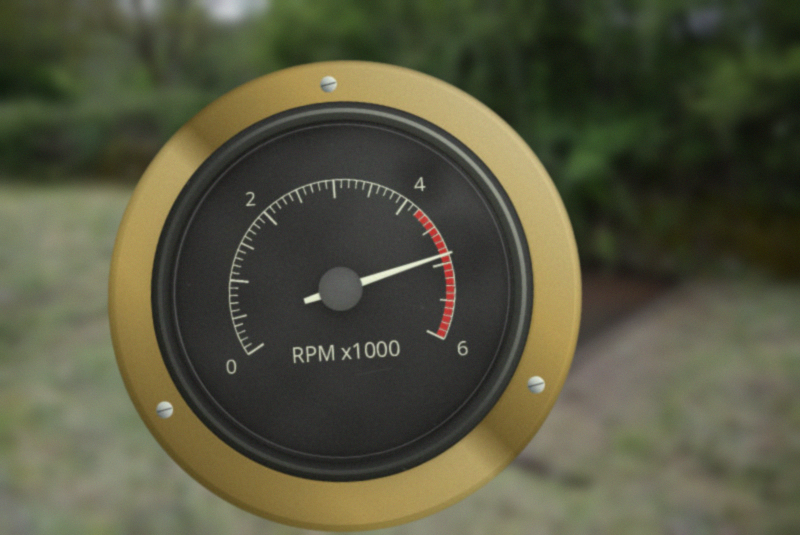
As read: 4900
